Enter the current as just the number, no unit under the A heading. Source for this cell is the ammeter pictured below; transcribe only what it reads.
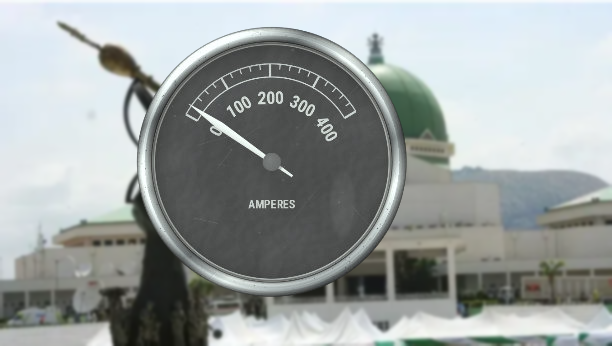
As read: 20
